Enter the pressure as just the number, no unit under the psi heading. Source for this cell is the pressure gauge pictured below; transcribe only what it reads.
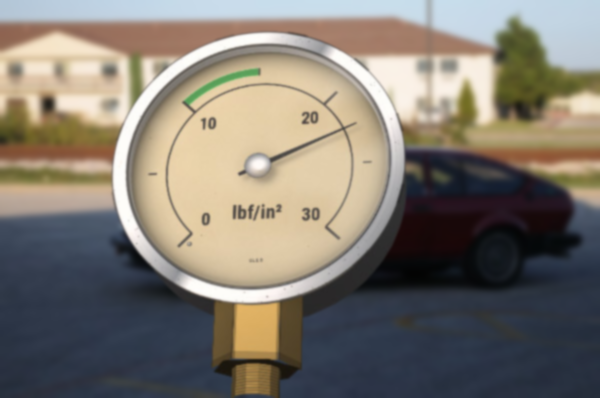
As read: 22.5
